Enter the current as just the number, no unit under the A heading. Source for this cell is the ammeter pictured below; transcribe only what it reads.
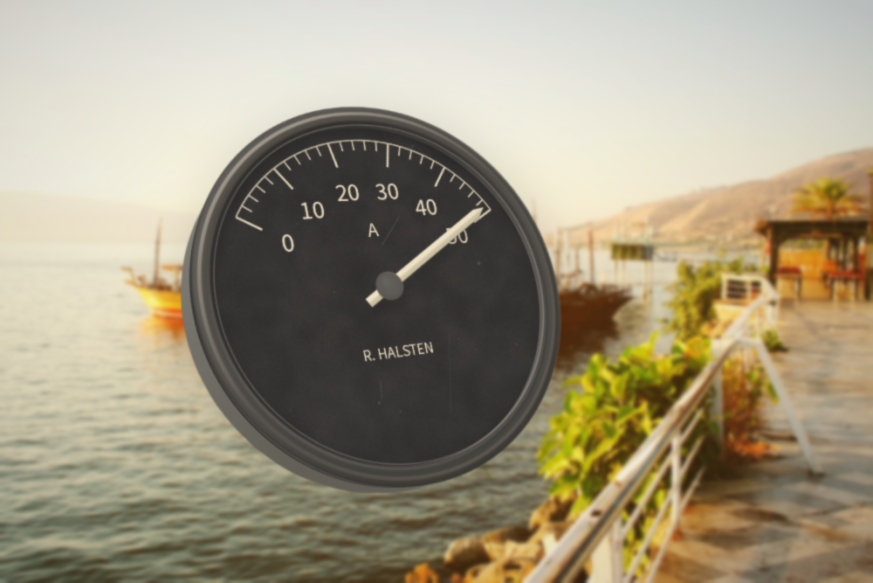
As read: 49
